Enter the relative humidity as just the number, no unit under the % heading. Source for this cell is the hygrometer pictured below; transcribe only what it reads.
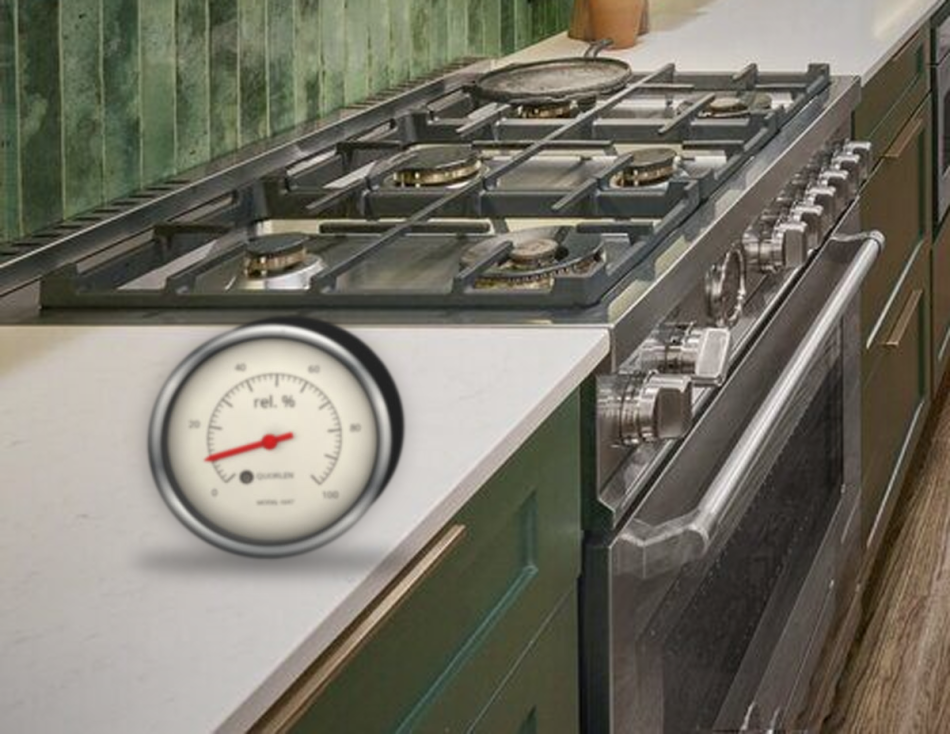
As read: 10
